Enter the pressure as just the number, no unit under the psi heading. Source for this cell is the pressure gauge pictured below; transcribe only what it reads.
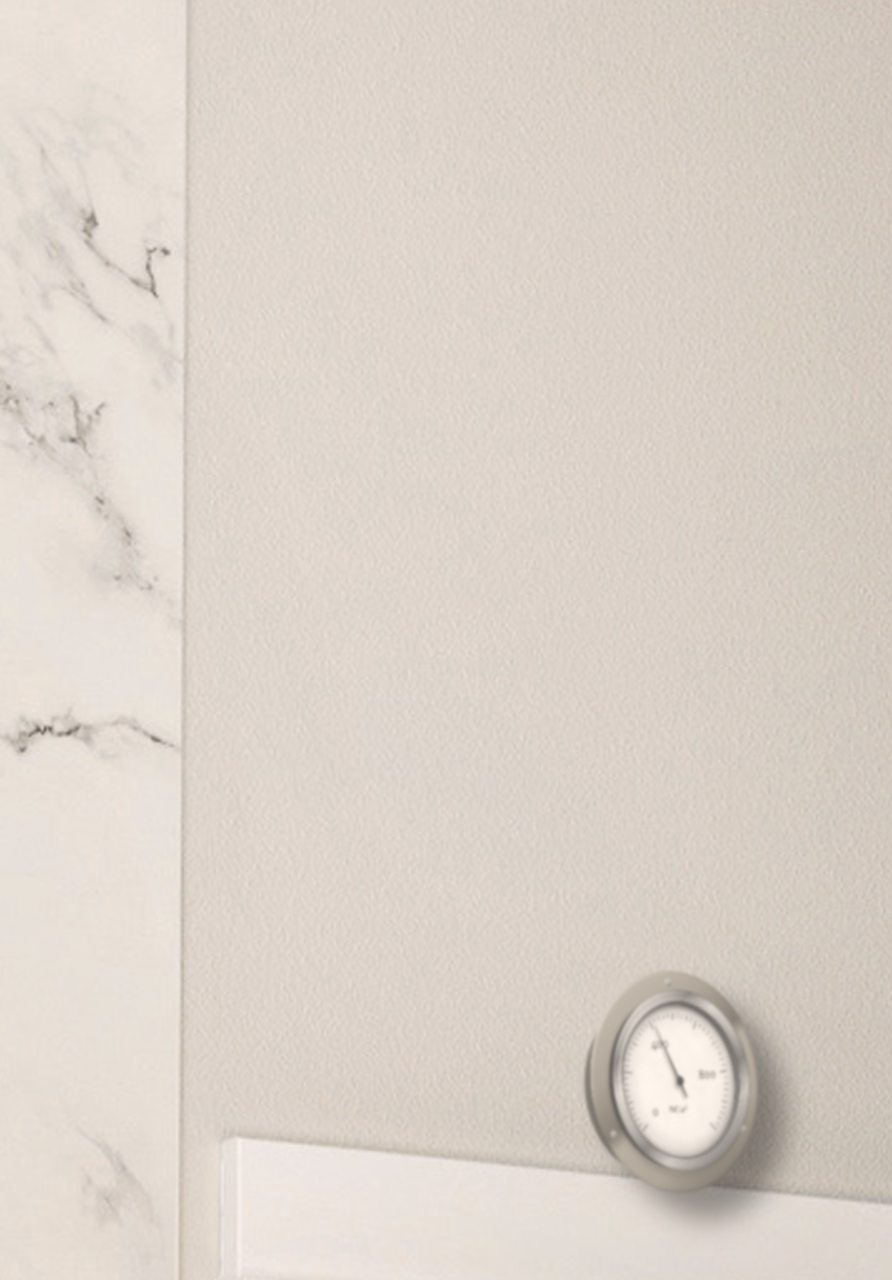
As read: 400
